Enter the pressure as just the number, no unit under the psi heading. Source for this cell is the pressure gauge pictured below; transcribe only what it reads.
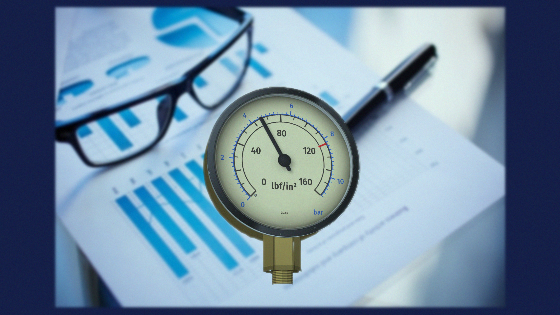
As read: 65
